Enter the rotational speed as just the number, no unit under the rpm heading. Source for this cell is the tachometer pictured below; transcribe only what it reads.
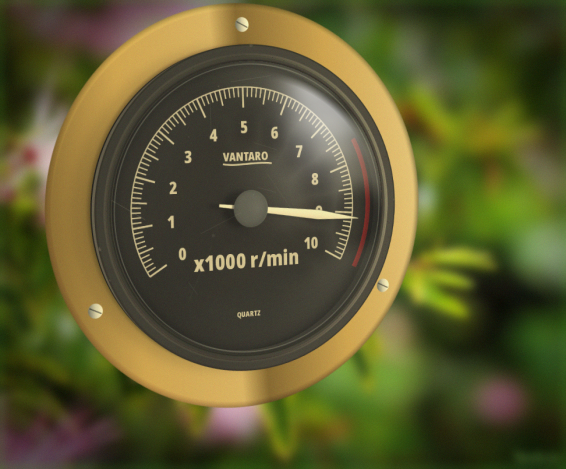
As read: 9100
